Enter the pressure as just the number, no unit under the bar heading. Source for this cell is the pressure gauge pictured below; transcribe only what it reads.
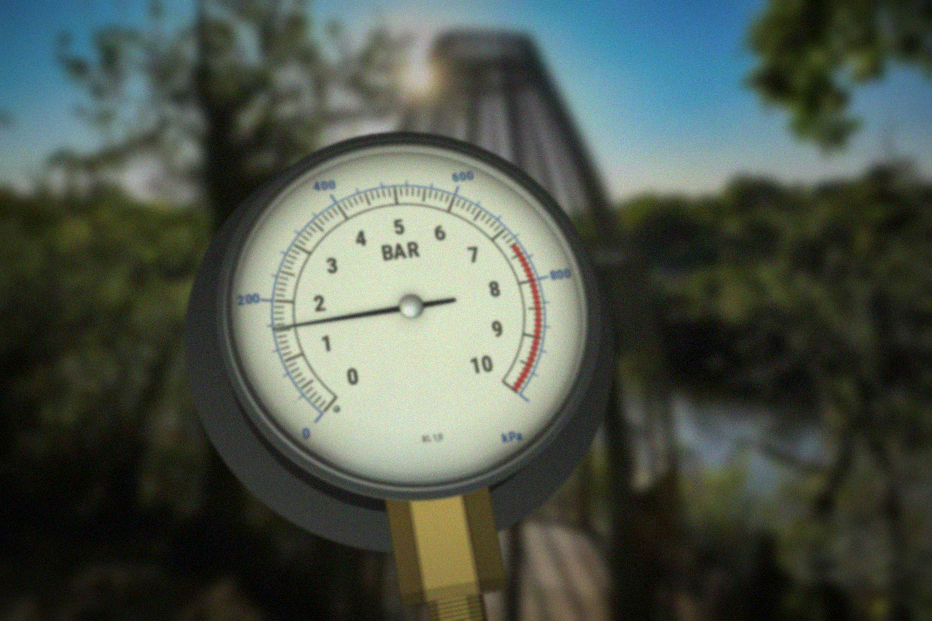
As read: 1.5
